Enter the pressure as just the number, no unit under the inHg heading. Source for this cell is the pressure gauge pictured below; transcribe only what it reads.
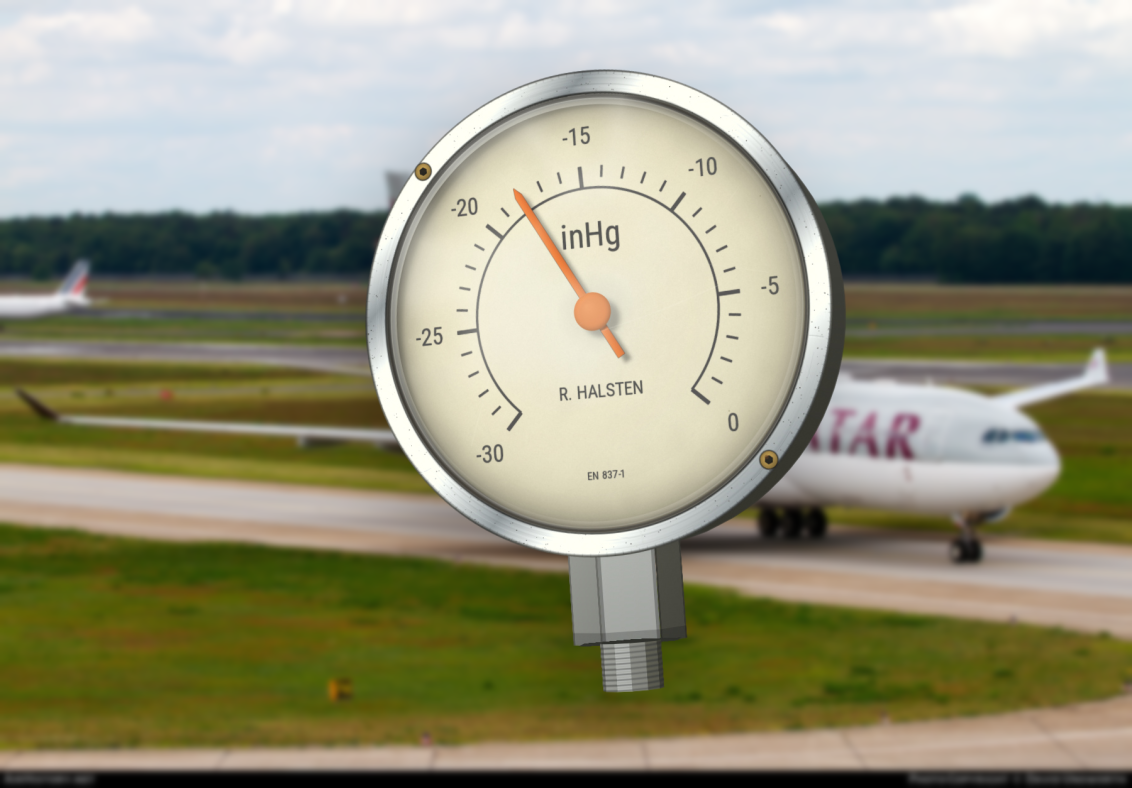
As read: -18
